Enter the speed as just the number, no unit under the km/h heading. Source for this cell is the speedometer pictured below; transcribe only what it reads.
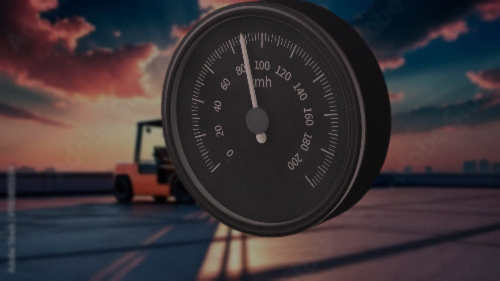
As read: 90
